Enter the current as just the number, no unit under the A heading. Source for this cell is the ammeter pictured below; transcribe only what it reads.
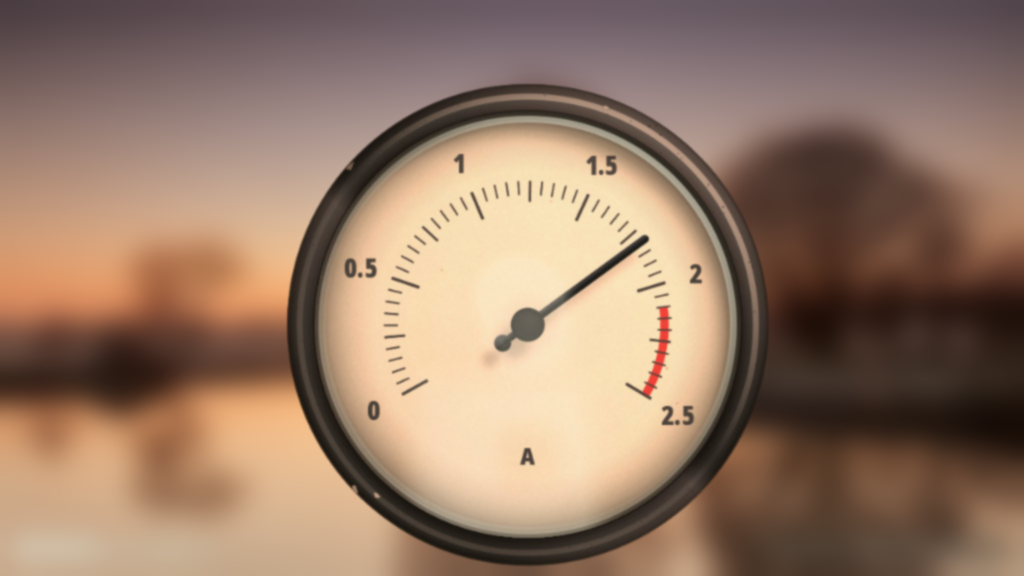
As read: 1.8
